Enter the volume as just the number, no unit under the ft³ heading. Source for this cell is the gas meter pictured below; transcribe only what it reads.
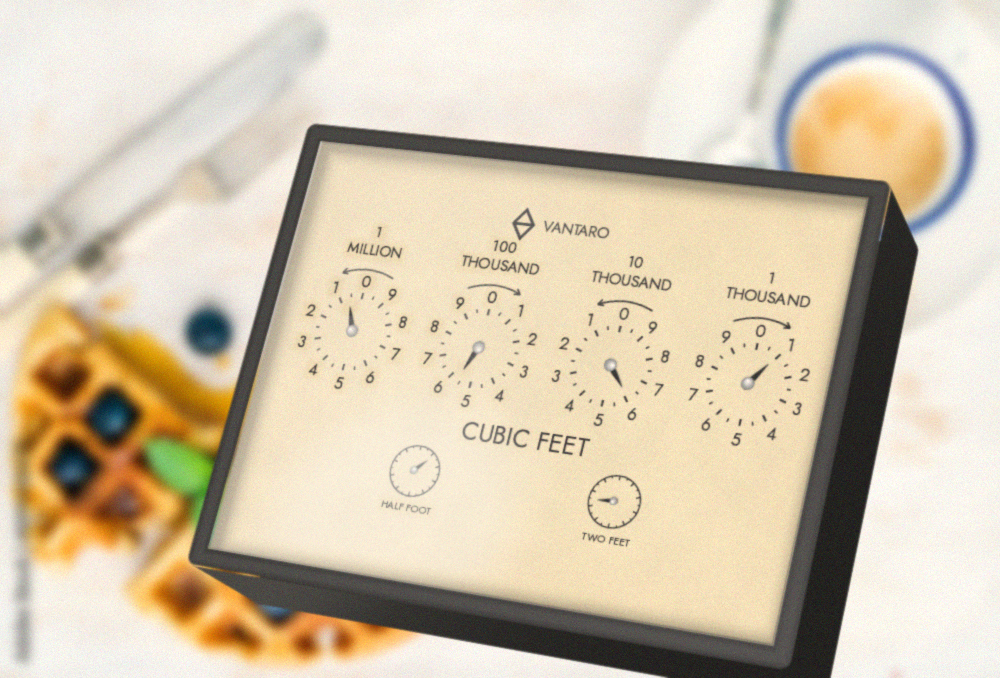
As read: 56100
